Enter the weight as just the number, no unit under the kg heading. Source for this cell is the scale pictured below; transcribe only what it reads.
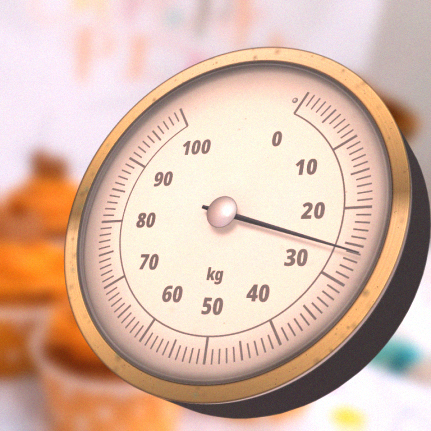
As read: 26
